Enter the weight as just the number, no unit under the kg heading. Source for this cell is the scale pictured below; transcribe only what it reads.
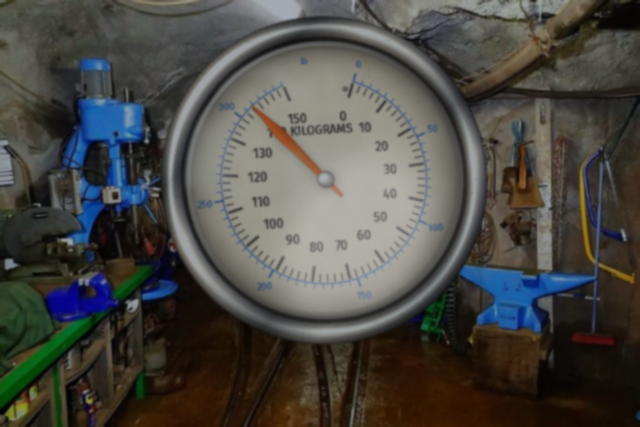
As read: 140
